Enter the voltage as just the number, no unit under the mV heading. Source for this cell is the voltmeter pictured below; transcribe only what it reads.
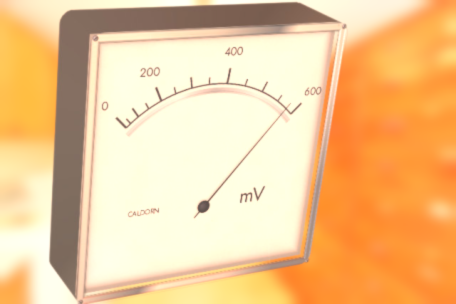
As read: 575
